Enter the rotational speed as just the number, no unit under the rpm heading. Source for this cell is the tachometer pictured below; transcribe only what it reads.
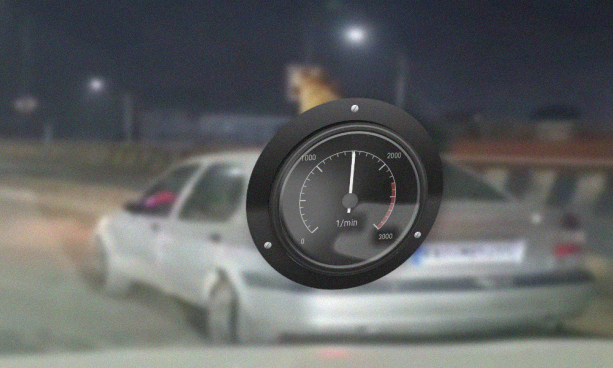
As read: 1500
